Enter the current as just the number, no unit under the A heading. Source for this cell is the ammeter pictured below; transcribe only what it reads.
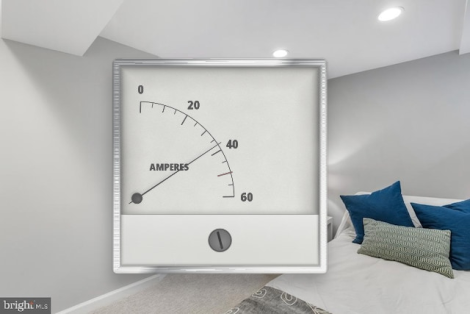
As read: 37.5
